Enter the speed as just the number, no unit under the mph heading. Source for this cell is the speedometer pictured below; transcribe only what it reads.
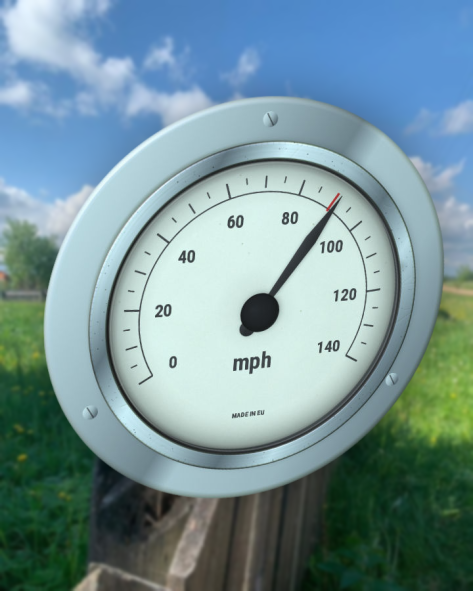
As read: 90
